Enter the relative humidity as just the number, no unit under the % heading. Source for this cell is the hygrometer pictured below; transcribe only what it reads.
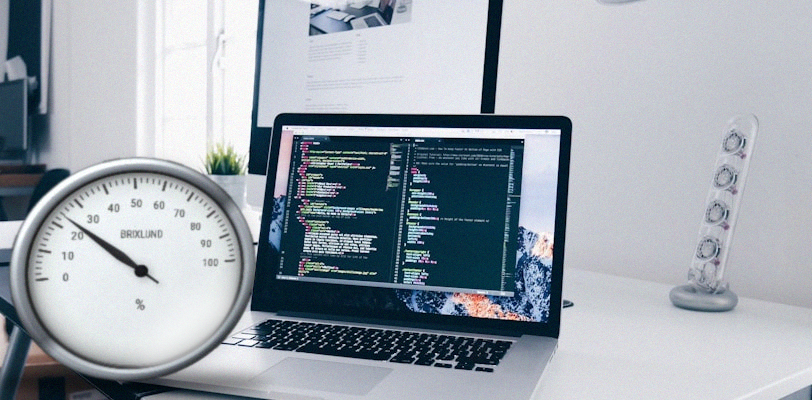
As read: 24
